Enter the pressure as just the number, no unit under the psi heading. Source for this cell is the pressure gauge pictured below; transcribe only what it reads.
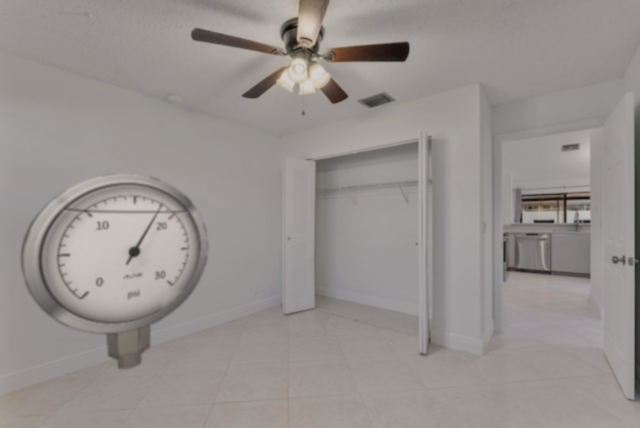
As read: 18
